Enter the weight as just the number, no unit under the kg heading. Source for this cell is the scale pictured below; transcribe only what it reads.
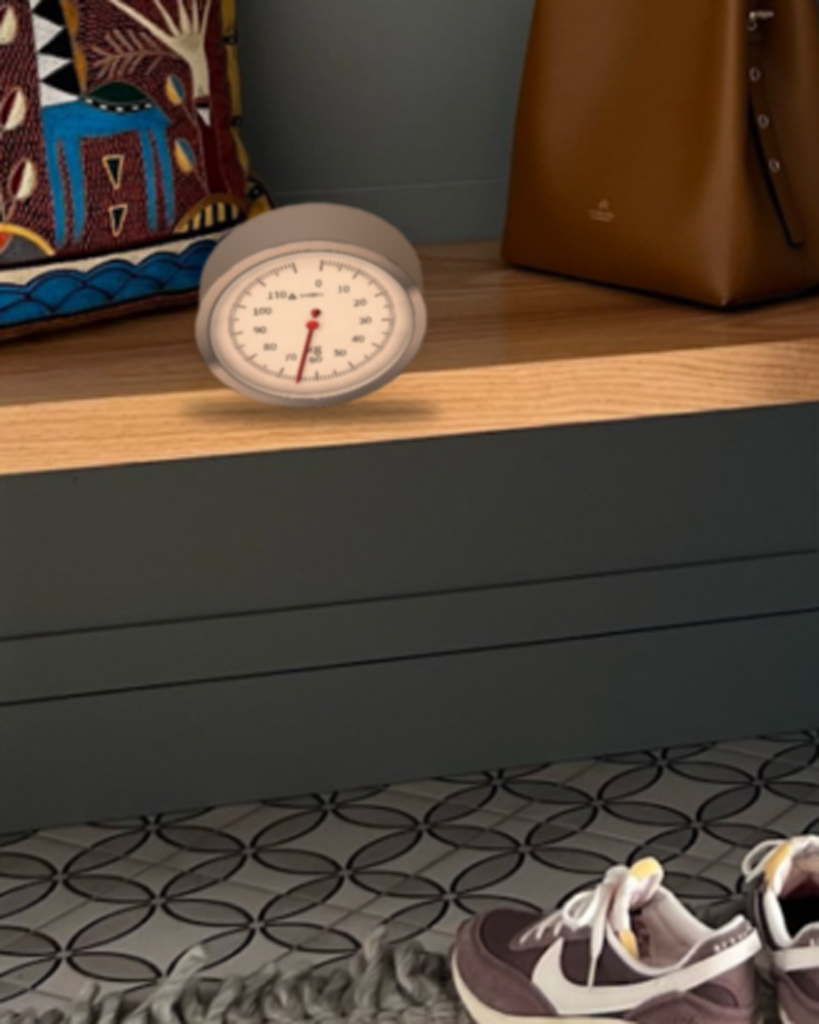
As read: 65
